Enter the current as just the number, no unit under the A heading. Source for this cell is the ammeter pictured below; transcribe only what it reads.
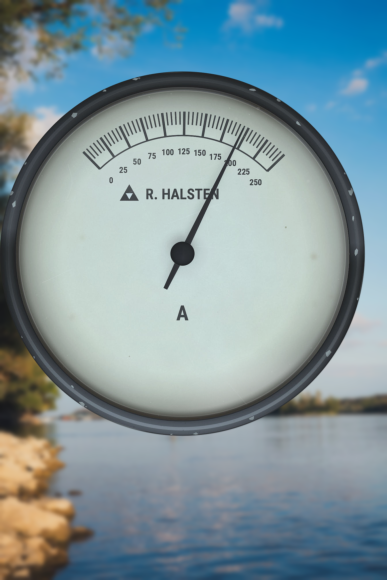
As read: 195
